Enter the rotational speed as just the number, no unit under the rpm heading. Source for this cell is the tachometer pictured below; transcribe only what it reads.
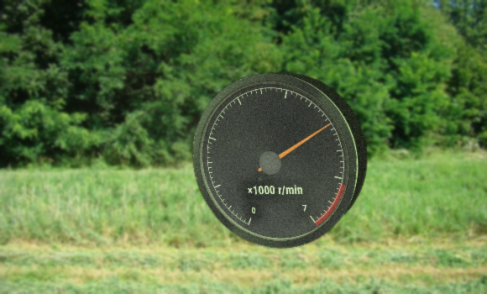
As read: 5000
